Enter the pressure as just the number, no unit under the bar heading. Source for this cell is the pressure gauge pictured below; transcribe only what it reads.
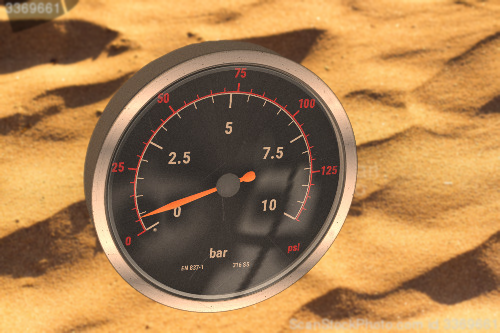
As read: 0.5
